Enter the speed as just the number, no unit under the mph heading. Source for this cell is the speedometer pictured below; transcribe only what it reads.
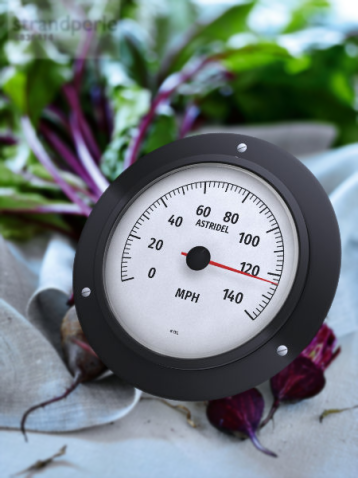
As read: 124
